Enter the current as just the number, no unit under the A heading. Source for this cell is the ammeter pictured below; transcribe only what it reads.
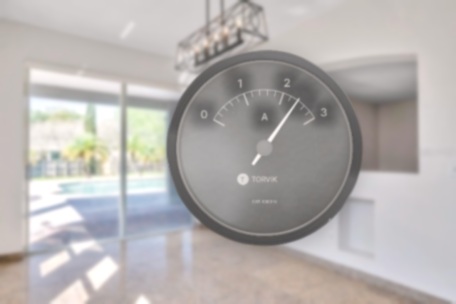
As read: 2.4
